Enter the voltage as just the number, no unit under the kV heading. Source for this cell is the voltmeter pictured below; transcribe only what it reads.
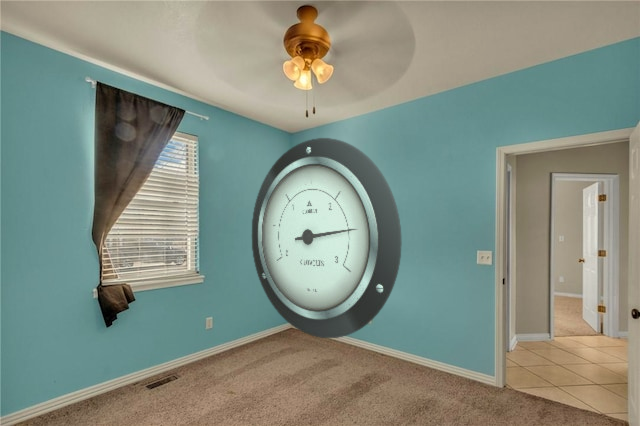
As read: 2.5
